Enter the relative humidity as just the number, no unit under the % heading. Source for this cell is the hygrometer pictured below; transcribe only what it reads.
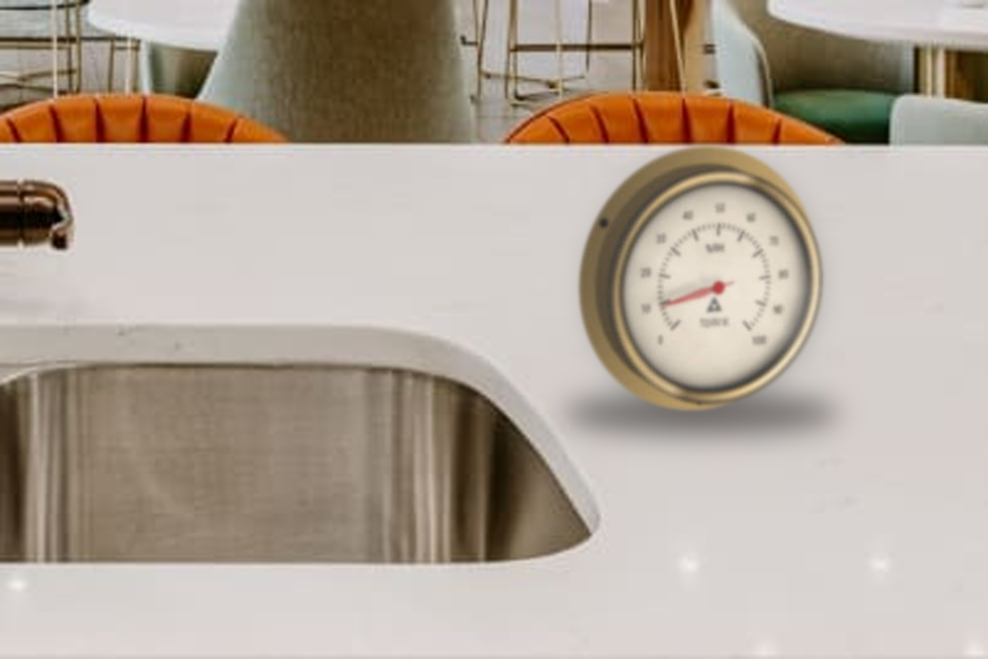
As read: 10
